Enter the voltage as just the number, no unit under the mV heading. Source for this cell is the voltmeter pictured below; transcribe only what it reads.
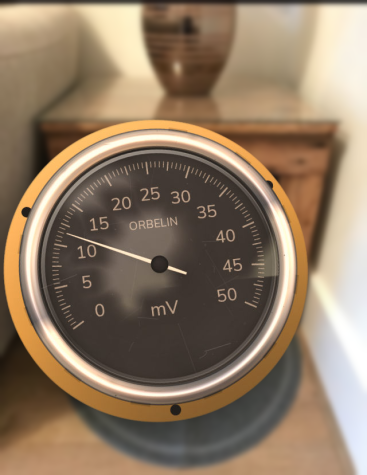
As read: 11.5
